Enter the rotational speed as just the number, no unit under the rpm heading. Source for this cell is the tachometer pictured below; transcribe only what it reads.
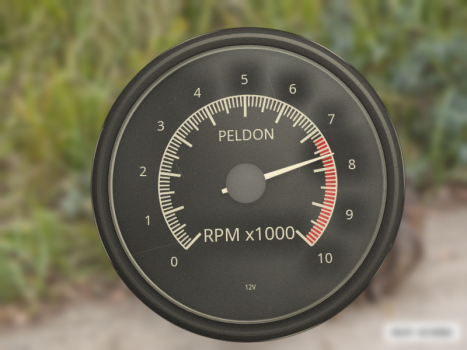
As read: 7700
